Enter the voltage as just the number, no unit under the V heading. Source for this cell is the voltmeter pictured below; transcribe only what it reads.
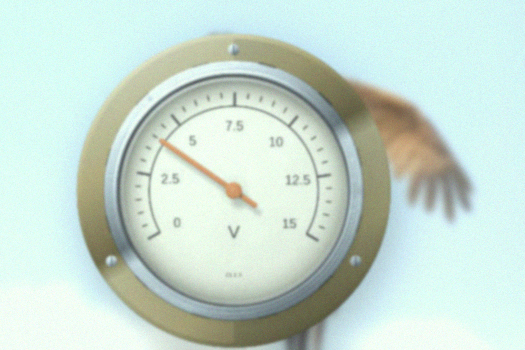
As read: 4
